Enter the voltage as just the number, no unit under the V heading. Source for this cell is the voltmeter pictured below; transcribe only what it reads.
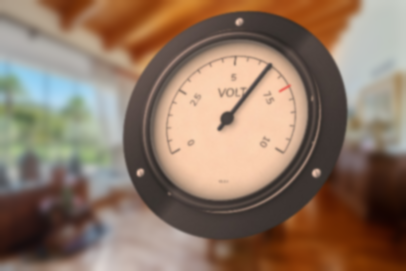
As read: 6.5
